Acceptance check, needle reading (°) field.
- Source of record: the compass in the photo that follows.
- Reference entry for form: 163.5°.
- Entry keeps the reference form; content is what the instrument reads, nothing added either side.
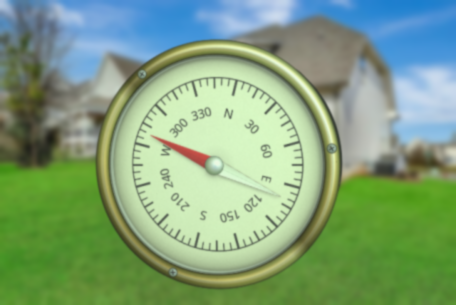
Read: 280°
